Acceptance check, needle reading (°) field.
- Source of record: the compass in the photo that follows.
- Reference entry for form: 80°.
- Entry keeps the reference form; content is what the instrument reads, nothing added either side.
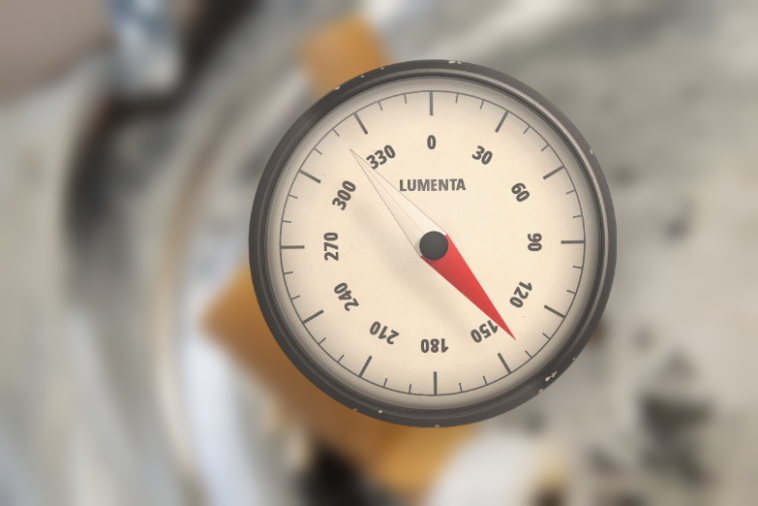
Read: 140°
